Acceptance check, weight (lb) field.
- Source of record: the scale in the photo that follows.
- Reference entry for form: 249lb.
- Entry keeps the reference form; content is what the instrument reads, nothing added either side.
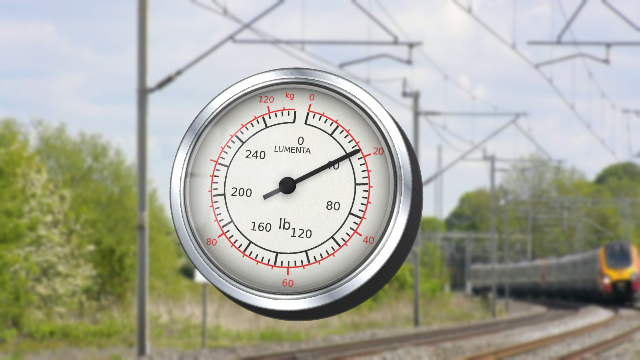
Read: 40lb
